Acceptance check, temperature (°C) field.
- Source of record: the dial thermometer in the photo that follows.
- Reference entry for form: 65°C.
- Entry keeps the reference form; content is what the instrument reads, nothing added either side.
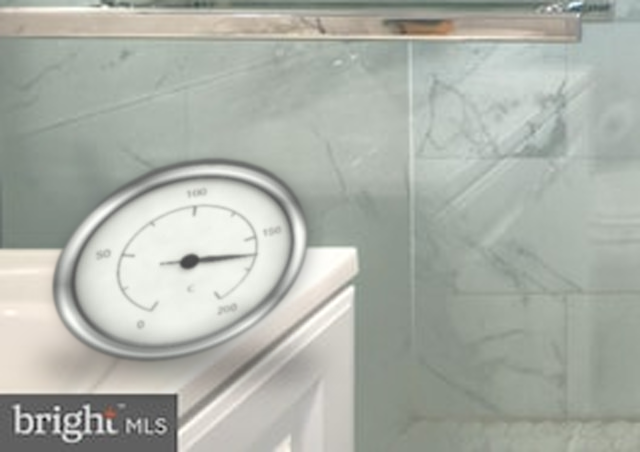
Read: 162.5°C
